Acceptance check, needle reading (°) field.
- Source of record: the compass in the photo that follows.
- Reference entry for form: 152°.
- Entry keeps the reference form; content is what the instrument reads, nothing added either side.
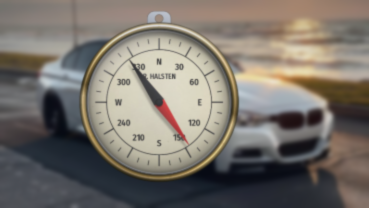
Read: 145°
